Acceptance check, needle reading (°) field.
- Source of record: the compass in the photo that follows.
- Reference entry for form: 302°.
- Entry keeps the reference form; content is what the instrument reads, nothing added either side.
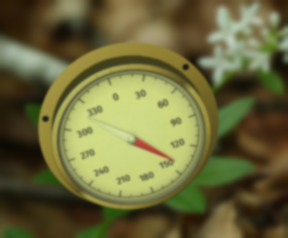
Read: 140°
